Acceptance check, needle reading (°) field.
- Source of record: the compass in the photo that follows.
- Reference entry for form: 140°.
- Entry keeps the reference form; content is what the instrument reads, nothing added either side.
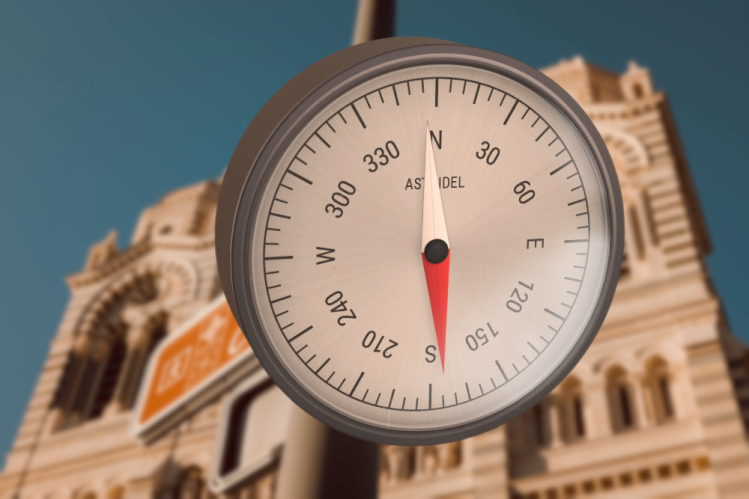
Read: 175°
